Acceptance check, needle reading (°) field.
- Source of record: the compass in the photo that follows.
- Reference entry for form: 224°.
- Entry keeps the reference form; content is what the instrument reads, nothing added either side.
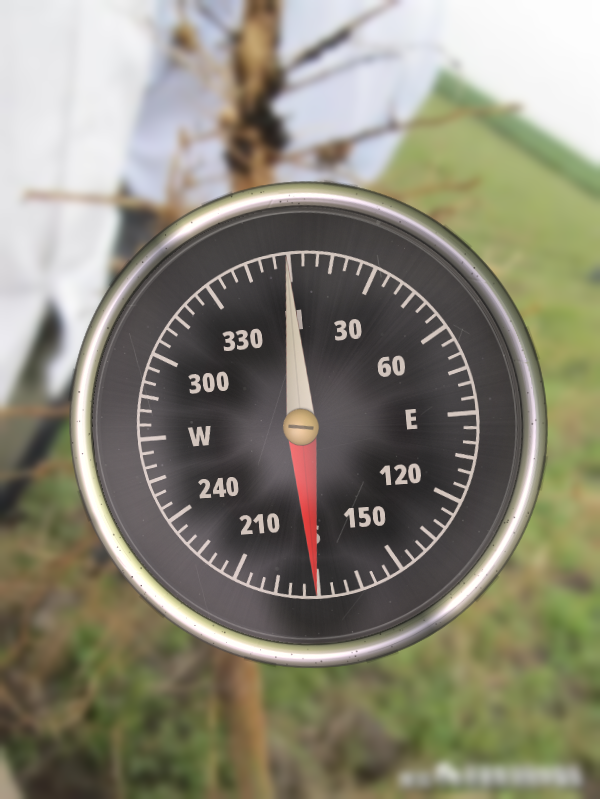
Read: 180°
